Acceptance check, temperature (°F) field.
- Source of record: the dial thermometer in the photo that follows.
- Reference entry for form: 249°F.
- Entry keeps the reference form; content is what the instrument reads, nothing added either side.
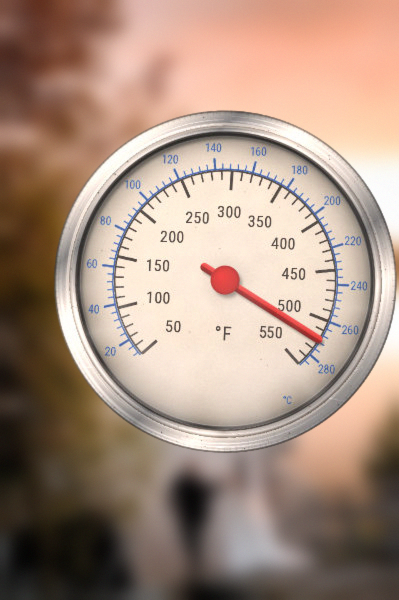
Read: 520°F
